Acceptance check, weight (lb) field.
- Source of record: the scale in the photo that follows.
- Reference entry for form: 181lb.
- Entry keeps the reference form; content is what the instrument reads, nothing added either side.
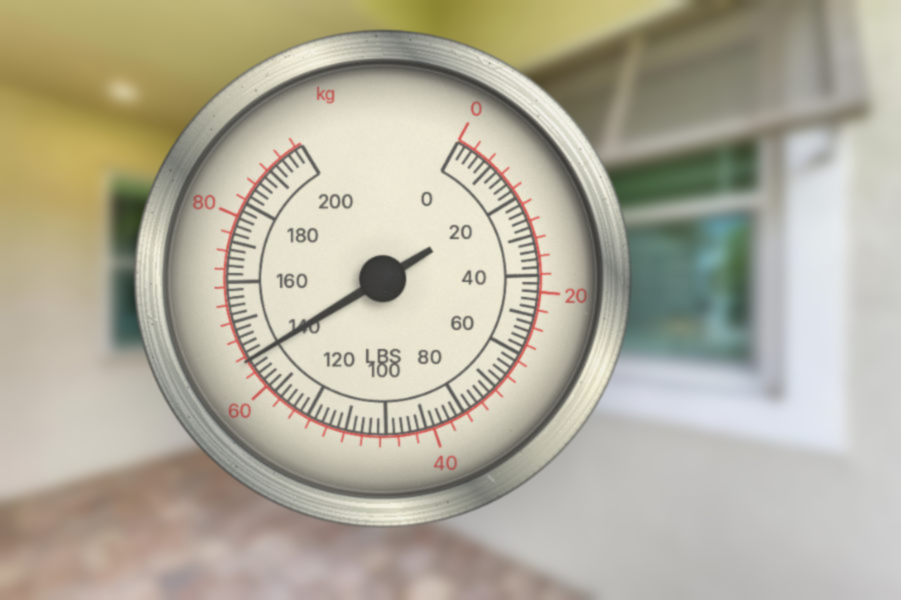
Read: 140lb
